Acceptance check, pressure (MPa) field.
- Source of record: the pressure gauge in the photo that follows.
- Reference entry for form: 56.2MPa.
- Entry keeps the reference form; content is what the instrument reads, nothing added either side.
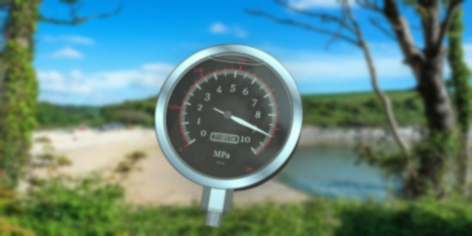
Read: 9MPa
